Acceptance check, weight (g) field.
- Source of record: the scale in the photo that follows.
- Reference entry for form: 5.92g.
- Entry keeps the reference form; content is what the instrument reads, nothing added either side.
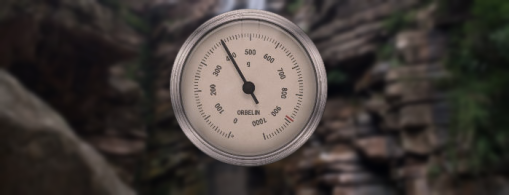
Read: 400g
